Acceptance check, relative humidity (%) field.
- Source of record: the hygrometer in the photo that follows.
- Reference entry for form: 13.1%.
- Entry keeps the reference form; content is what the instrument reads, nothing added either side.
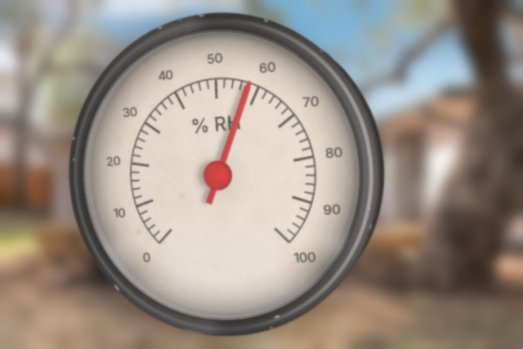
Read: 58%
